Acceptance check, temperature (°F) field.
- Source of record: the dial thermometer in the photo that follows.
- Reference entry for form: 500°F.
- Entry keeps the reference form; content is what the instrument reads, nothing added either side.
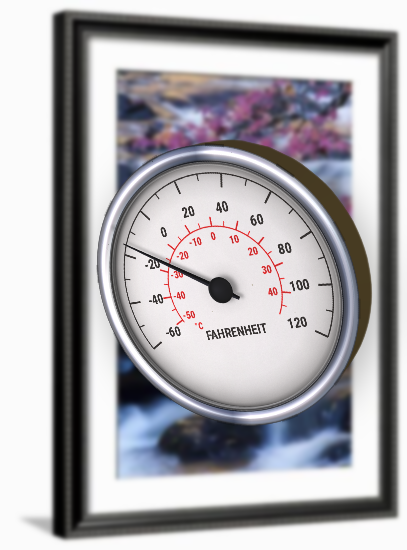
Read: -15°F
